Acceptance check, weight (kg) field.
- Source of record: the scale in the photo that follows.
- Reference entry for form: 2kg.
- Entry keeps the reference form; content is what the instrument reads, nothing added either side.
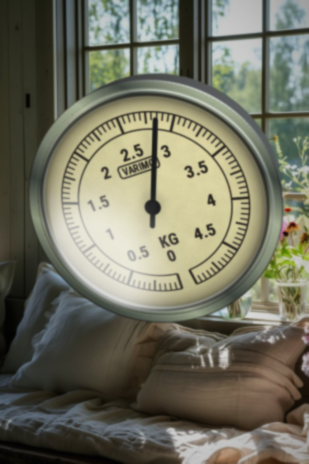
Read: 2.85kg
